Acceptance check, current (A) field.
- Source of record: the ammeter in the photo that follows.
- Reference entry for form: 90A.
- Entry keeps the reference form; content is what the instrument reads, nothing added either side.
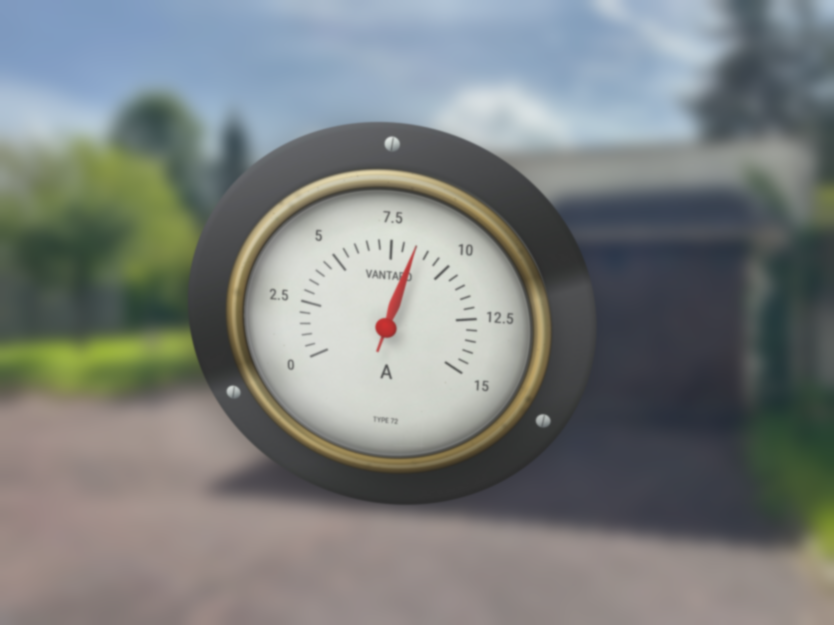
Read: 8.5A
